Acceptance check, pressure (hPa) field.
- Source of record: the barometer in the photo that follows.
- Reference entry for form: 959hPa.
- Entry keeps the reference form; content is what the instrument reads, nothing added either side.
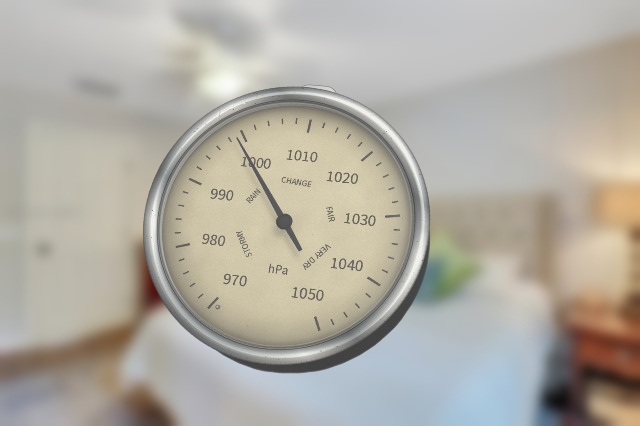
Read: 999hPa
